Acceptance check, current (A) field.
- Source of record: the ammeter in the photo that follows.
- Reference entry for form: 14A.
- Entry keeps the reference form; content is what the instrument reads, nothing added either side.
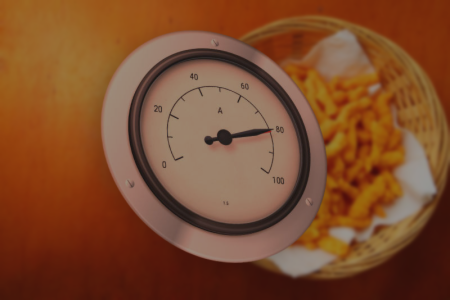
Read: 80A
